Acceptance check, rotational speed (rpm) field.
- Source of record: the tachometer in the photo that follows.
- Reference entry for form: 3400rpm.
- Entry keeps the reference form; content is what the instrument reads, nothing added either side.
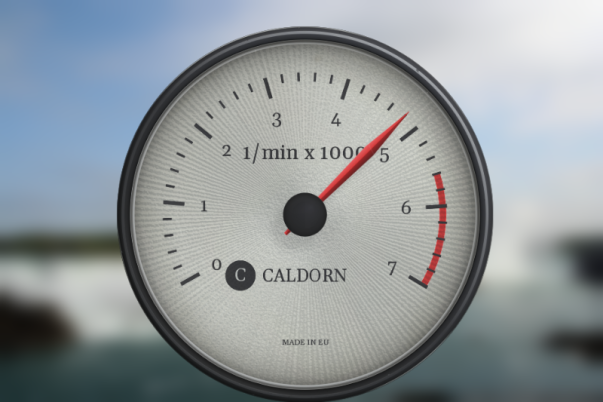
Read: 4800rpm
